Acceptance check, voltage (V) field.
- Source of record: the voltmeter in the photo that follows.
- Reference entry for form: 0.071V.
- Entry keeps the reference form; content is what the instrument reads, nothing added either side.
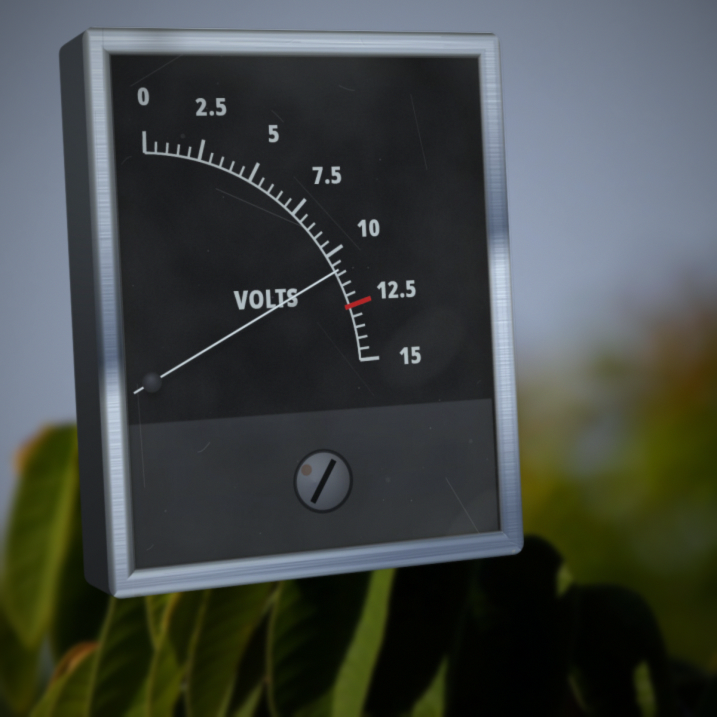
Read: 10.75V
